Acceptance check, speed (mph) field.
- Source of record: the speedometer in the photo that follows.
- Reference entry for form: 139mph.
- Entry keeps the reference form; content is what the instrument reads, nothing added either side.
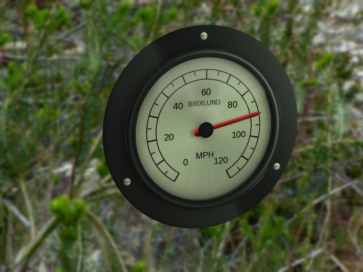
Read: 90mph
